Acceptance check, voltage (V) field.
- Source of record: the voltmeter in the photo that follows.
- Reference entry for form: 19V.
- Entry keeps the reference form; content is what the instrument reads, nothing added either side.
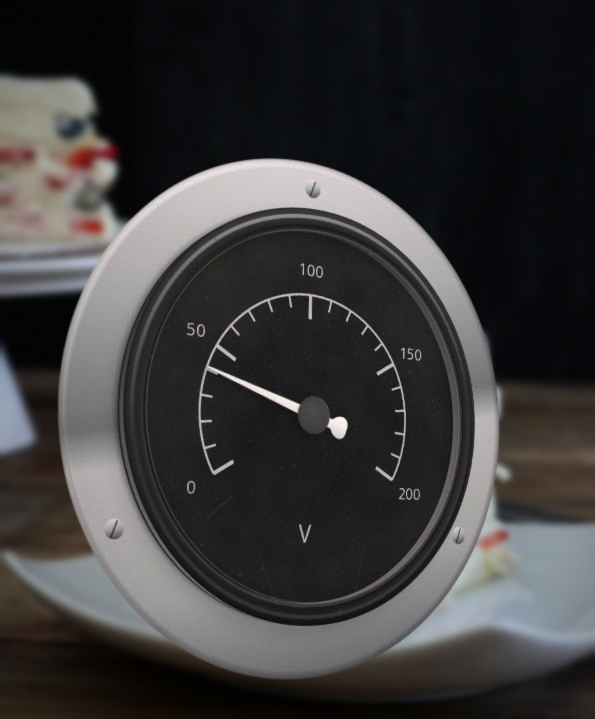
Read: 40V
